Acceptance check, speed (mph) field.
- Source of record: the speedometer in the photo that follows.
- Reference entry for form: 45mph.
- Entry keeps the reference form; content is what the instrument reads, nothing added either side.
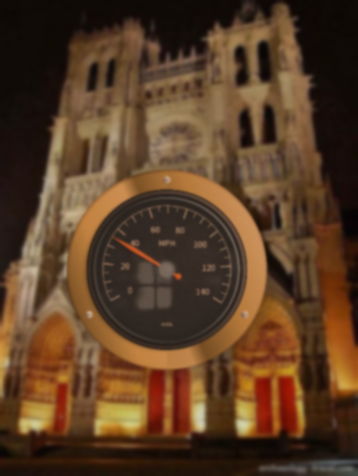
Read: 35mph
